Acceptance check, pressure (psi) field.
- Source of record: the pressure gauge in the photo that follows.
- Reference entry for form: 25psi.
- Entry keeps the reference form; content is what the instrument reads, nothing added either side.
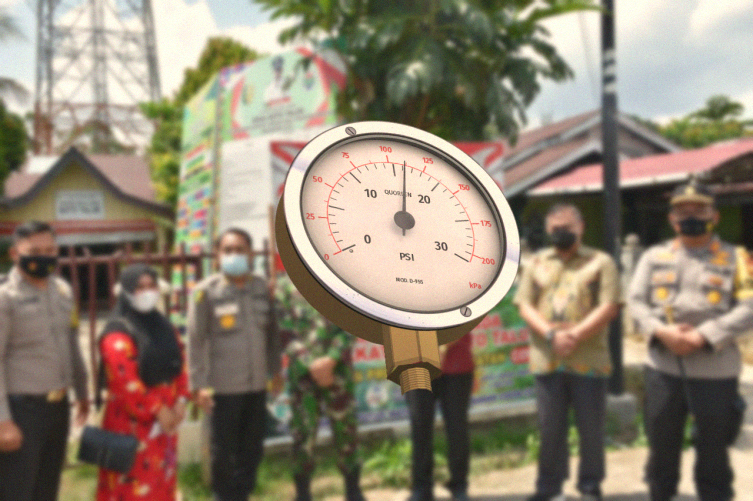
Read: 16psi
